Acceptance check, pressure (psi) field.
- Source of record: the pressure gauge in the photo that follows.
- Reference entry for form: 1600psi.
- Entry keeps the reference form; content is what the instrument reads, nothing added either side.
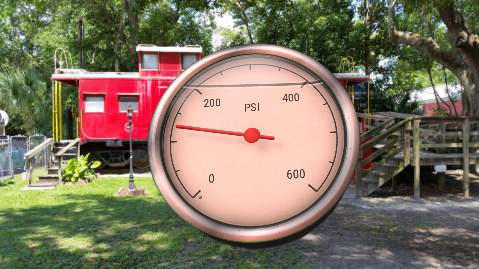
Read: 125psi
